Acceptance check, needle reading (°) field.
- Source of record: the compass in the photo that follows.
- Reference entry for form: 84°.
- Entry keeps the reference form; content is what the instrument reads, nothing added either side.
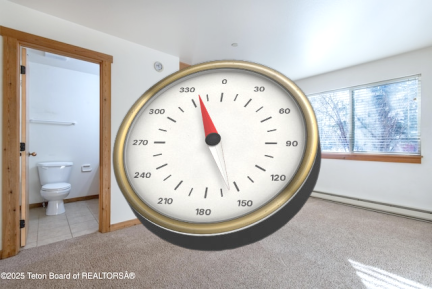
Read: 337.5°
